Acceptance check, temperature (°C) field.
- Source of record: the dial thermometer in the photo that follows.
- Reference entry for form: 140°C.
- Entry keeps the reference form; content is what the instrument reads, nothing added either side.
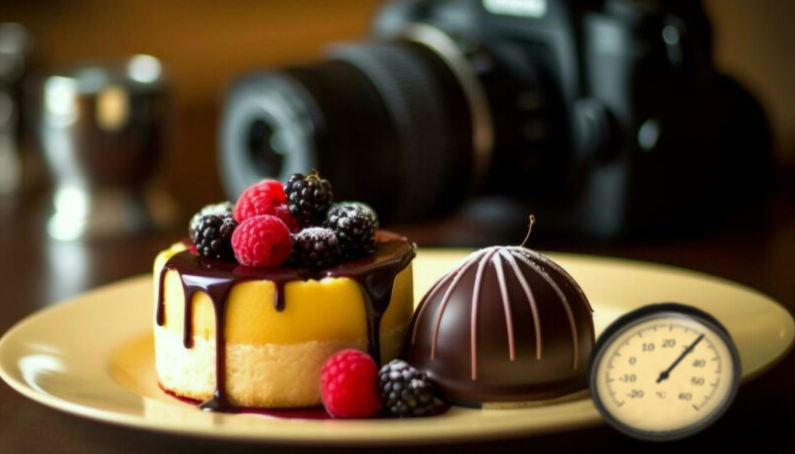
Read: 30°C
